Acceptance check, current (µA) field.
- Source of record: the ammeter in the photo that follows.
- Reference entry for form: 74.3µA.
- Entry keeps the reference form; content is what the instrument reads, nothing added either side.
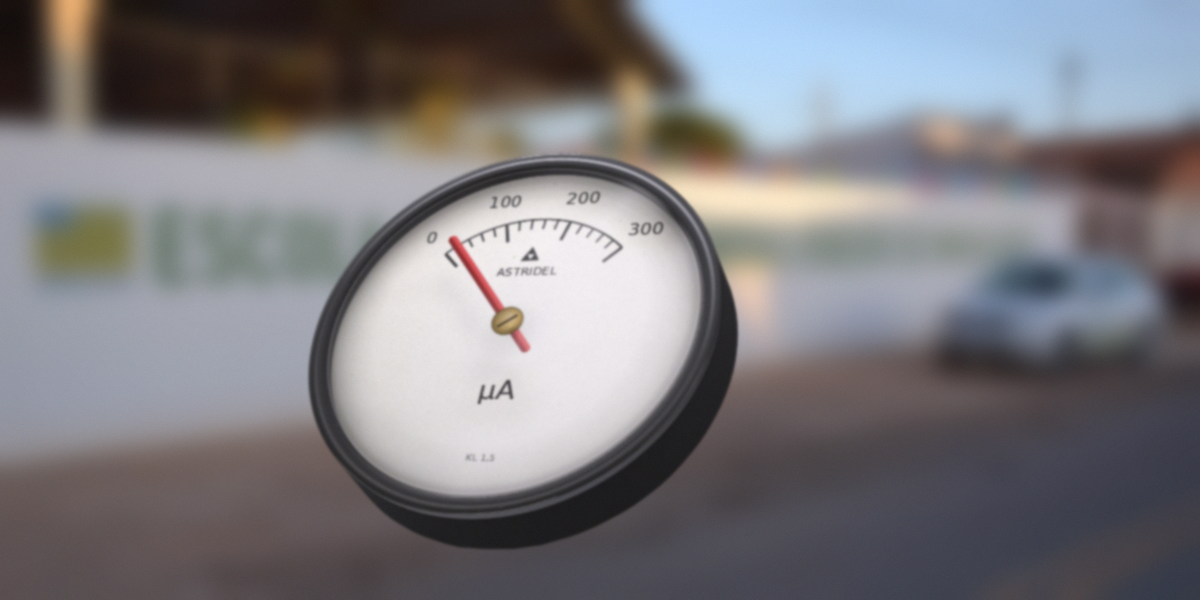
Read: 20µA
